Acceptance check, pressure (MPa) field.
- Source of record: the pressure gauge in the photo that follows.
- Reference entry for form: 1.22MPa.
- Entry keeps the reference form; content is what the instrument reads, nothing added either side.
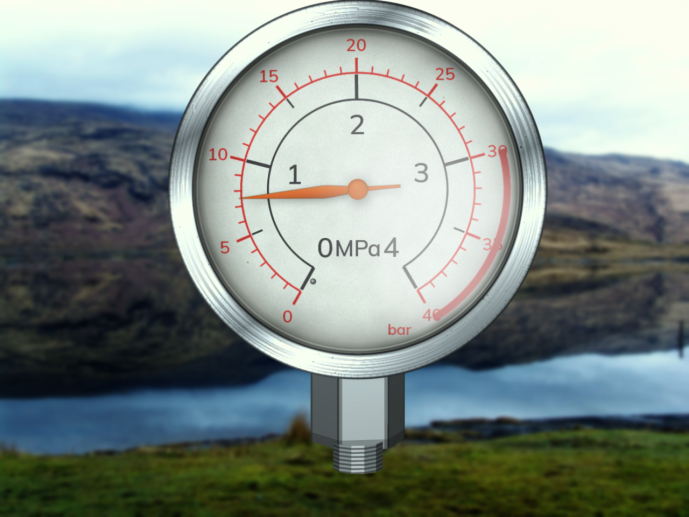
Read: 0.75MPa
